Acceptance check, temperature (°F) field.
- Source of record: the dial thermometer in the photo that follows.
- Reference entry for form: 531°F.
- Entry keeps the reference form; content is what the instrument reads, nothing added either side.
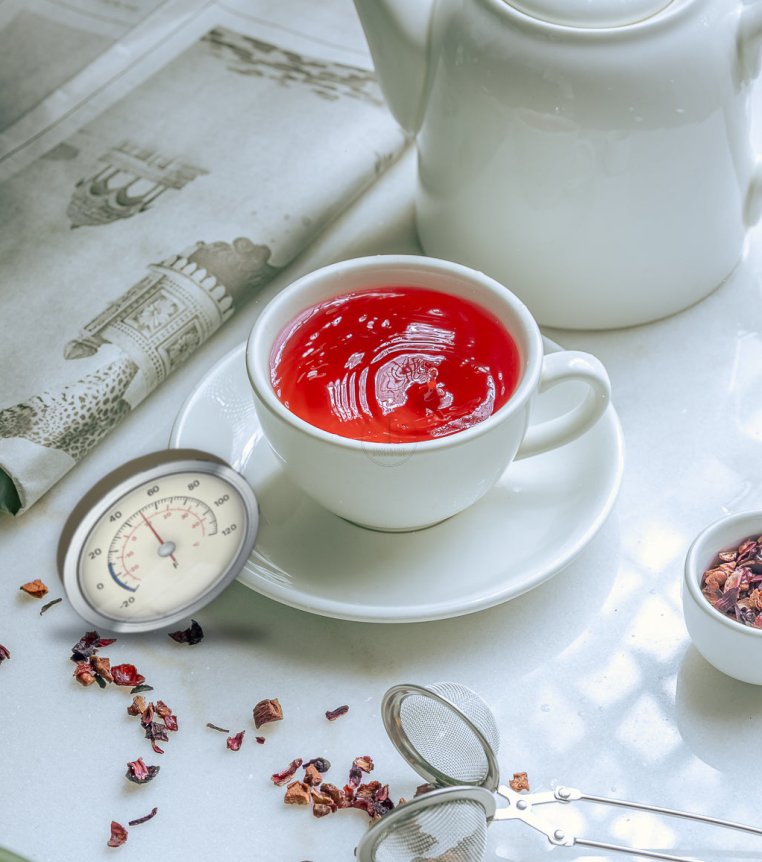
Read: 50°F
